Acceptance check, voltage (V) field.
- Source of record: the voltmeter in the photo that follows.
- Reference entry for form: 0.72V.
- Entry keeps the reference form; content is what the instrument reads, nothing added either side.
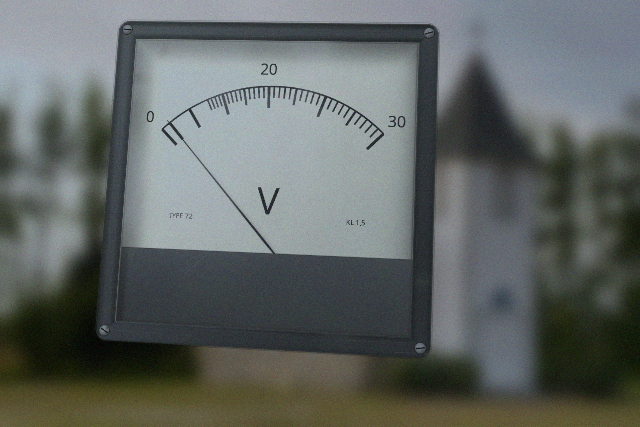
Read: 5V
